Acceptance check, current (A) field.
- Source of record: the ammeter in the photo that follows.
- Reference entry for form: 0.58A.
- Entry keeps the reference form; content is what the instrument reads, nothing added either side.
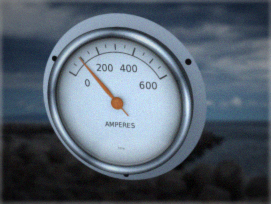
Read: 100A
